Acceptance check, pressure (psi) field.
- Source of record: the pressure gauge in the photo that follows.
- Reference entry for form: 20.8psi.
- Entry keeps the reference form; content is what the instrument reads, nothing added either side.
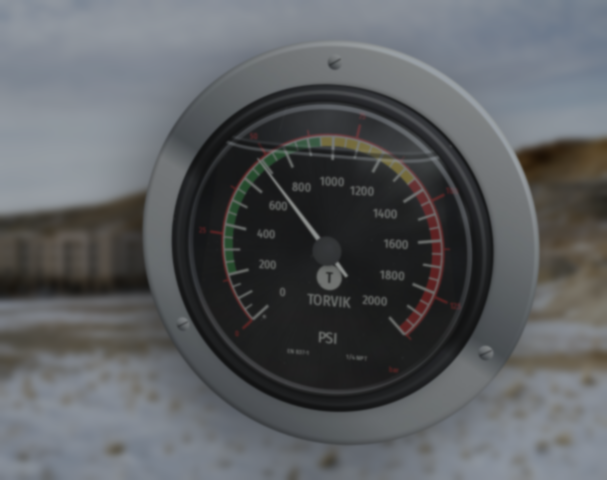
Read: 700psi
